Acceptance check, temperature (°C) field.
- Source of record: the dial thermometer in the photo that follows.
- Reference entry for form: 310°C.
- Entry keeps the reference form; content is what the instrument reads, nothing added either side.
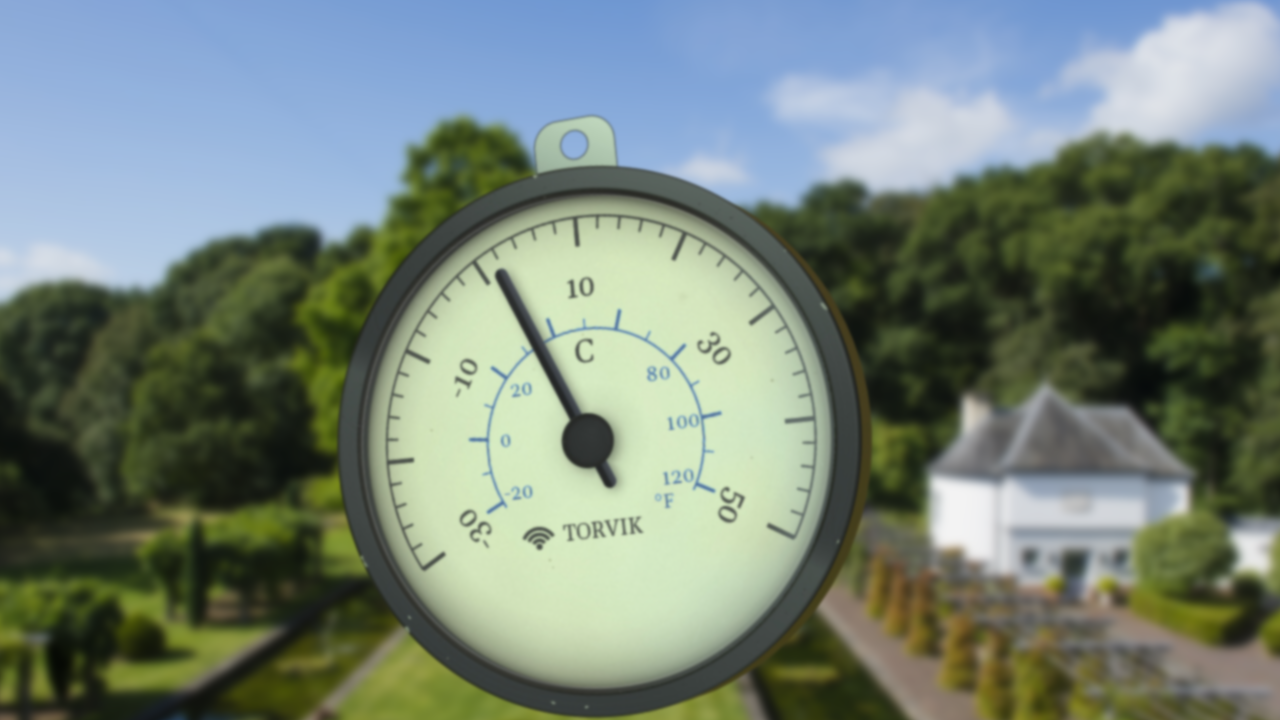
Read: 2°C
